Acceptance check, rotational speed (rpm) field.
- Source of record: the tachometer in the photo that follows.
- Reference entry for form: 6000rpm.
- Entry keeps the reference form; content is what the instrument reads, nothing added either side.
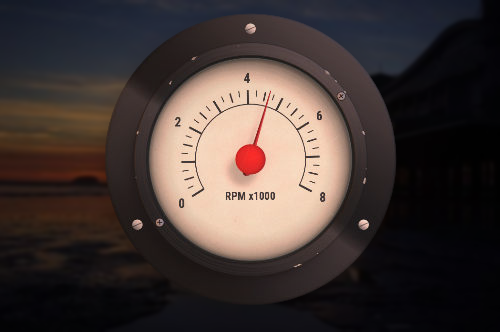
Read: 4625rpm
